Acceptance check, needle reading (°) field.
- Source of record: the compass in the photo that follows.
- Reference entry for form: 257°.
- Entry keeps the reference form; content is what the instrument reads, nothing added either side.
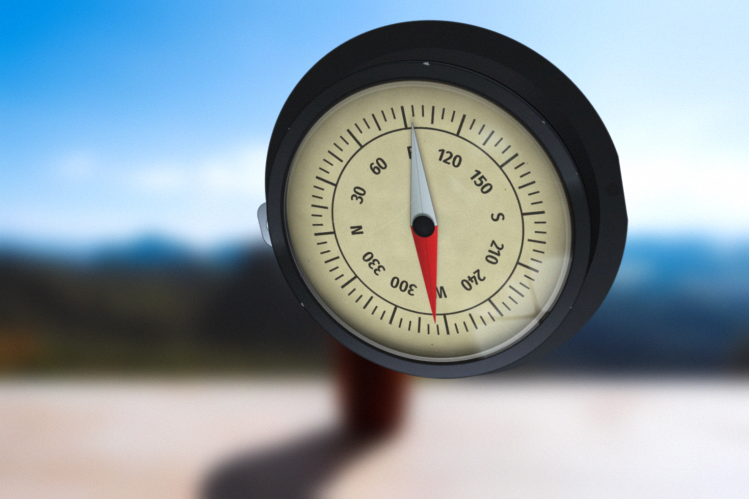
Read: 275°
